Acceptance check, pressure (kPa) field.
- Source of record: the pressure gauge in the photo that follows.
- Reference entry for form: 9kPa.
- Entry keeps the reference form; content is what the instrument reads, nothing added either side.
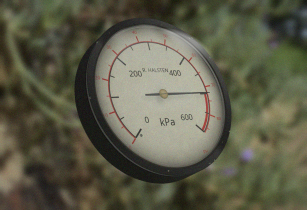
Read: 500kPa
